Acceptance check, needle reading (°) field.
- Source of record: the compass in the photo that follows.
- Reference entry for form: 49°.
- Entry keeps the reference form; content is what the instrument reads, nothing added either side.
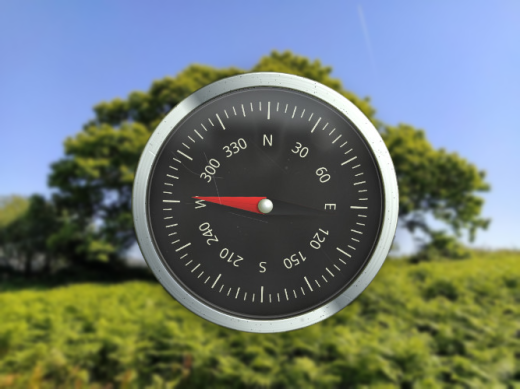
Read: 275°
